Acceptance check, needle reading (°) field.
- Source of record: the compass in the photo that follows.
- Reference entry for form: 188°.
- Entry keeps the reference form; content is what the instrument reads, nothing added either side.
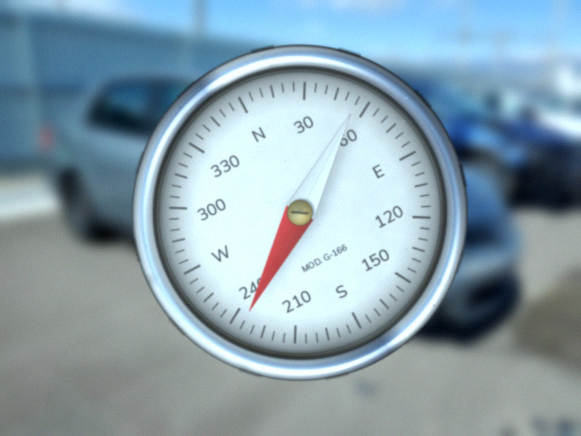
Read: 235°
